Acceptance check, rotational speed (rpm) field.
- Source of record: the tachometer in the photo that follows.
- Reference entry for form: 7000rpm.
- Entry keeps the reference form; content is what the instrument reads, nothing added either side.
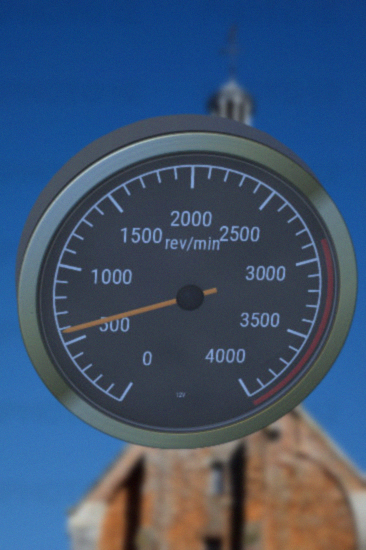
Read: 600rpm
